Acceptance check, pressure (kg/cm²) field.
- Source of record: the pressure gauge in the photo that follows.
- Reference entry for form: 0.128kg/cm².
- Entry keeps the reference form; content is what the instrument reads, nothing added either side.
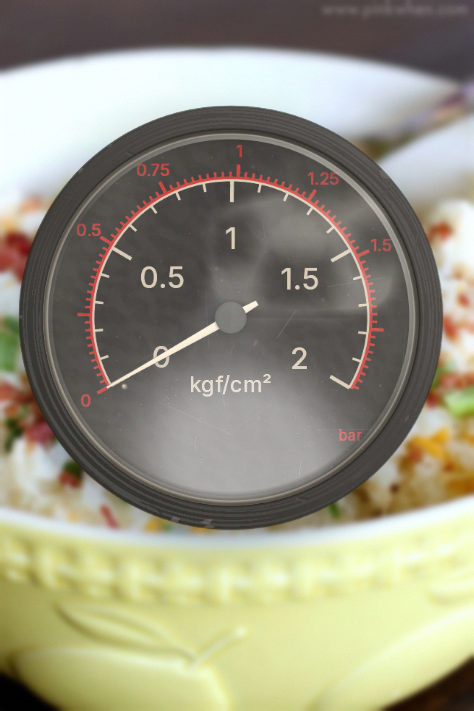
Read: 0kg/cm²
